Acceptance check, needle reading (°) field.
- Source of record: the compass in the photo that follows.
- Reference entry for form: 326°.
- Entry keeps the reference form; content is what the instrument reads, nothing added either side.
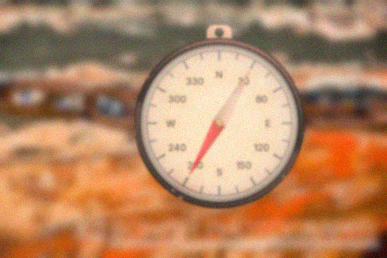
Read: 210°
